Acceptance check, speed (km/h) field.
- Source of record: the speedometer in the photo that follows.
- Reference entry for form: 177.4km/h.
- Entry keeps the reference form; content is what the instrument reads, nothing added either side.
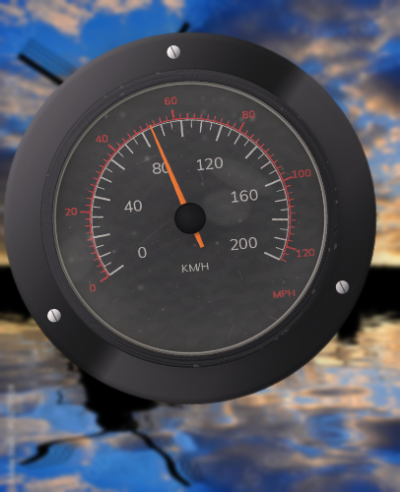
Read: 85km/h
